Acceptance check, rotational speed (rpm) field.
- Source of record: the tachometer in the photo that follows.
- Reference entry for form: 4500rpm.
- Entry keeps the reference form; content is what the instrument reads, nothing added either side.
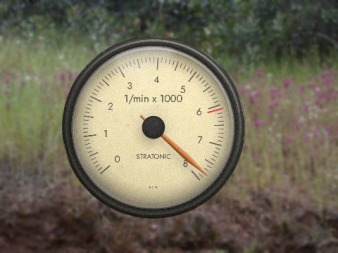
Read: 7800rpm
